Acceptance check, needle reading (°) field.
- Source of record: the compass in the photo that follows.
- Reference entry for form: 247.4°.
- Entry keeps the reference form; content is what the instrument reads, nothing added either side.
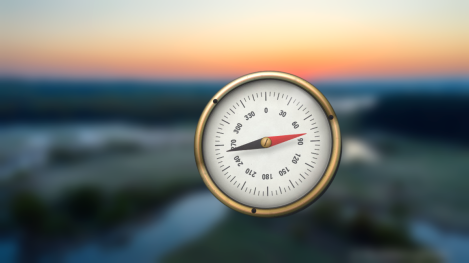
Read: 80°
